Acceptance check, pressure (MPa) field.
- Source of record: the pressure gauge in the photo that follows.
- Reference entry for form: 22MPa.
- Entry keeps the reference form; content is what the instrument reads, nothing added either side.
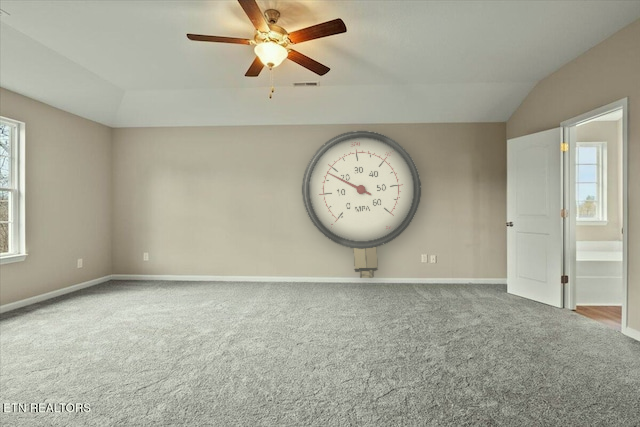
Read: 17.5MPa
